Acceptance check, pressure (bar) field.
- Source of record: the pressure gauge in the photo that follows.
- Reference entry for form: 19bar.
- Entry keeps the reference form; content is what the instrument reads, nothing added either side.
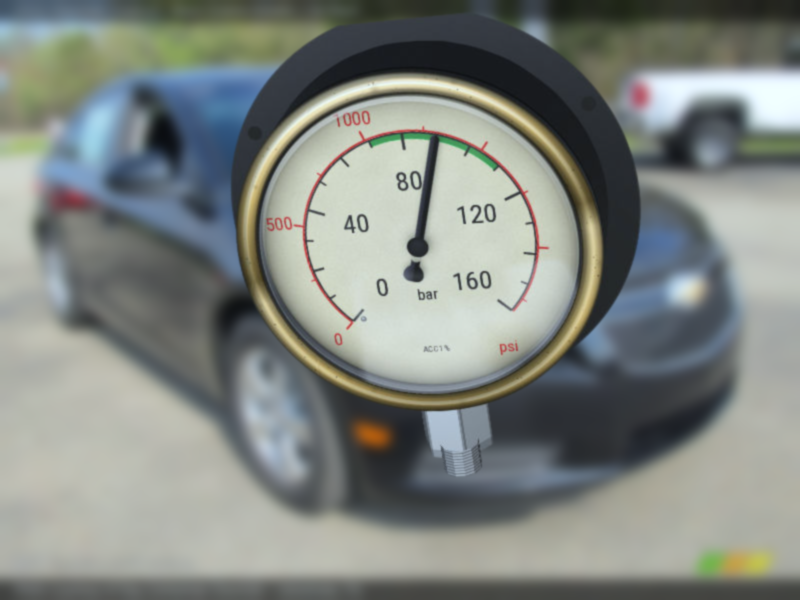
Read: 90bar
